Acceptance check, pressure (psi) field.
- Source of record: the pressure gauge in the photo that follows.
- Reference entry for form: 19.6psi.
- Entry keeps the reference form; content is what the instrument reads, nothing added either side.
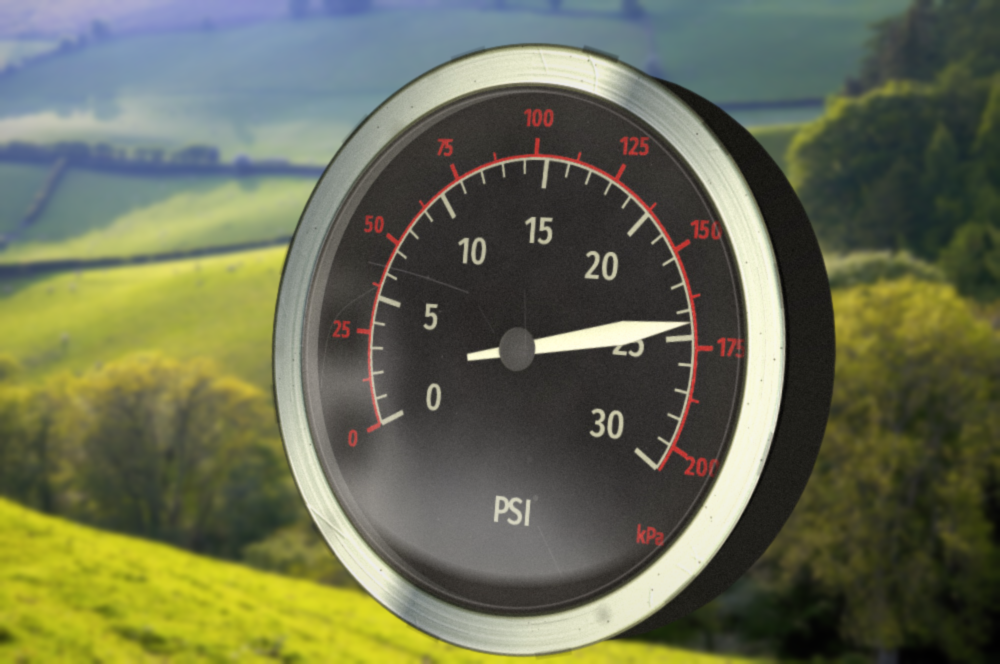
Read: 24.5psi
